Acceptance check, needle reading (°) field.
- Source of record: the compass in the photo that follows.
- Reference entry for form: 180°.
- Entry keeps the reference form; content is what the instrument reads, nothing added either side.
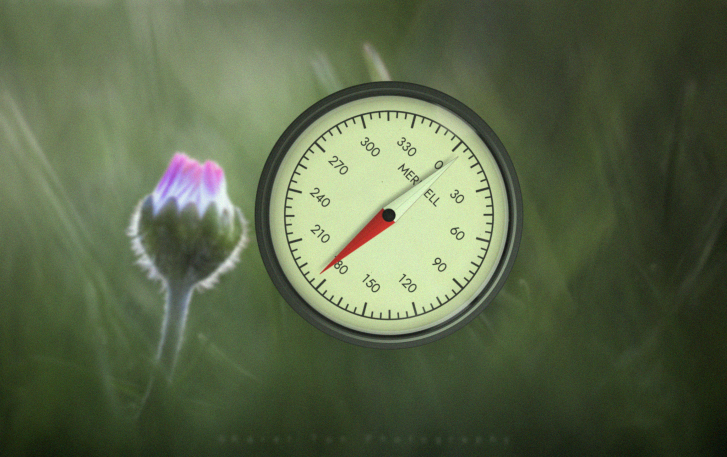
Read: 185°
